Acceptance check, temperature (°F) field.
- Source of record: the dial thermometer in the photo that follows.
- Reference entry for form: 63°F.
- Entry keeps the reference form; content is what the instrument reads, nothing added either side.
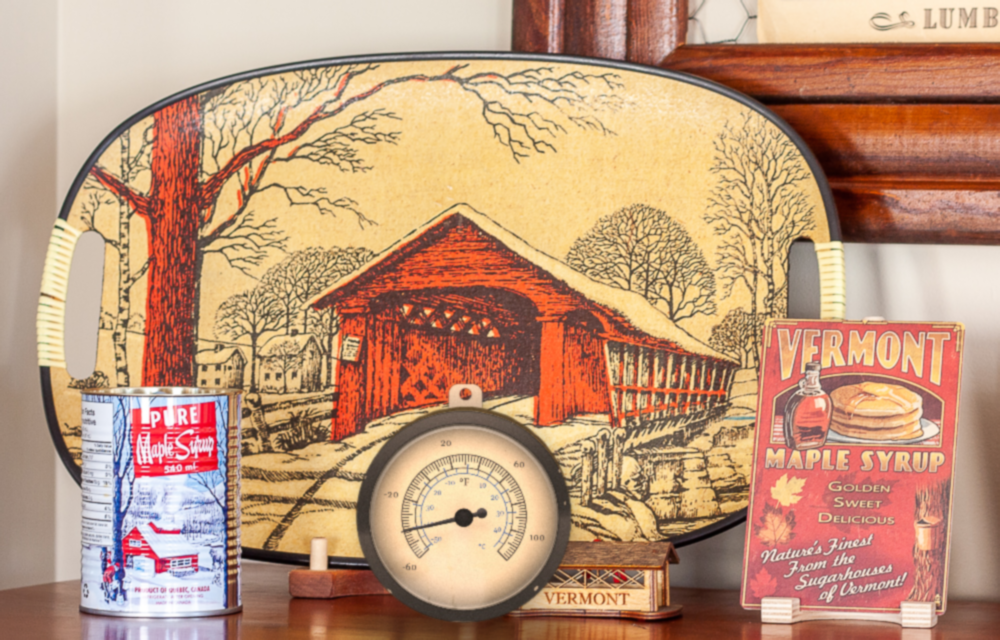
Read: -40°F
